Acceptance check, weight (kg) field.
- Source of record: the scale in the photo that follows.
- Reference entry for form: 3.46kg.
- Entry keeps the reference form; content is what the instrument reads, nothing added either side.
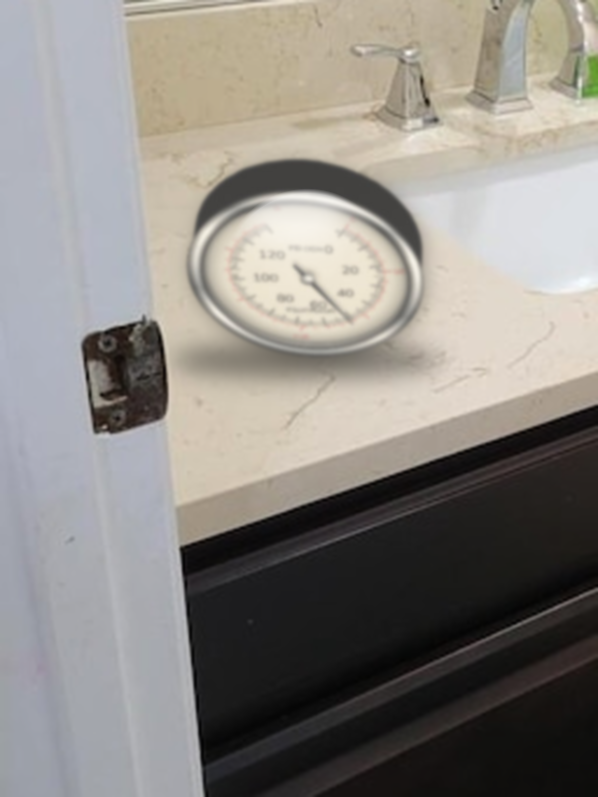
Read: 50kg
